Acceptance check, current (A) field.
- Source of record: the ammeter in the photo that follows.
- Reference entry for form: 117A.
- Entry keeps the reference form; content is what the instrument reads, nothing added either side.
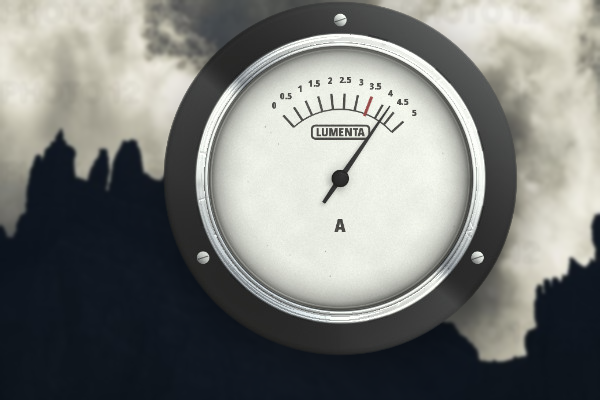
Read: 4.25A
